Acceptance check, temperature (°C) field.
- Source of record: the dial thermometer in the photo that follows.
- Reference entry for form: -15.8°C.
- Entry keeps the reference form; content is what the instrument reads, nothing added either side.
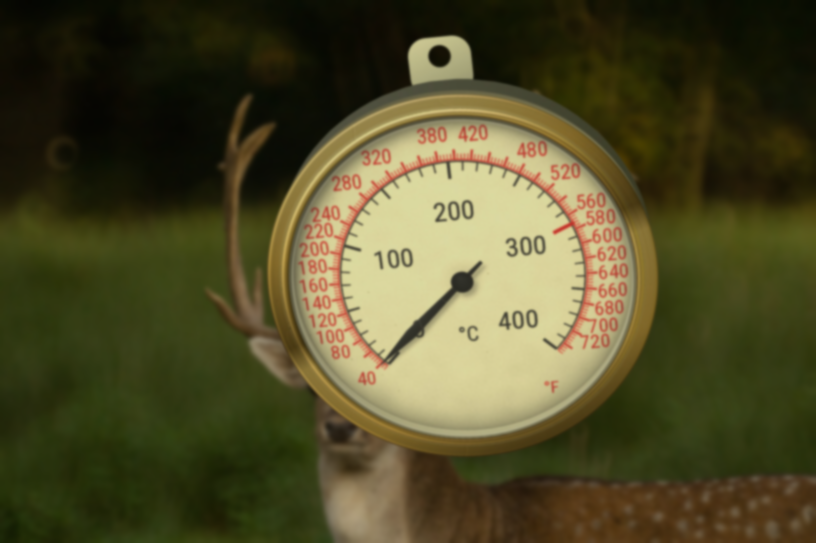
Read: 5°C
